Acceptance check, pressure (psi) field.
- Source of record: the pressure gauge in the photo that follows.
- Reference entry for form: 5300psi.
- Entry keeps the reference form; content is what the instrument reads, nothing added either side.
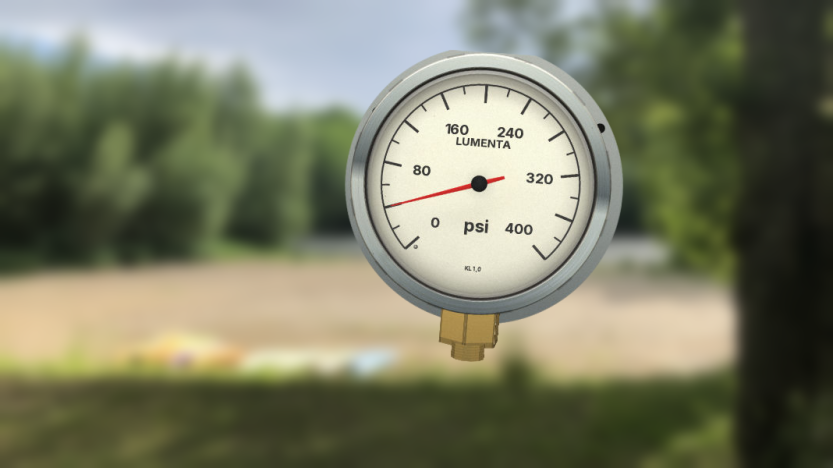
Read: 40psi
